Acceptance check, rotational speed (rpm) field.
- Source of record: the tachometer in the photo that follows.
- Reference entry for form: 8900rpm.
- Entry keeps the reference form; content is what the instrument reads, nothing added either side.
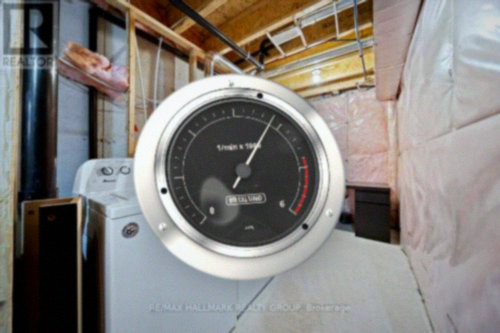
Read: 3800rpm
